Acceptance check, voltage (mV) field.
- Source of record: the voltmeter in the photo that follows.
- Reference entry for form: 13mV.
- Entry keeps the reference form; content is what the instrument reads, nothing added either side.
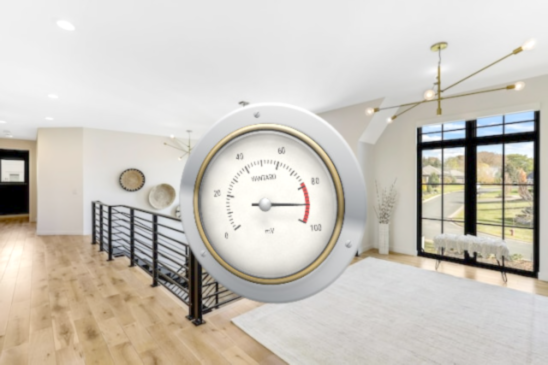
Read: 90mV
